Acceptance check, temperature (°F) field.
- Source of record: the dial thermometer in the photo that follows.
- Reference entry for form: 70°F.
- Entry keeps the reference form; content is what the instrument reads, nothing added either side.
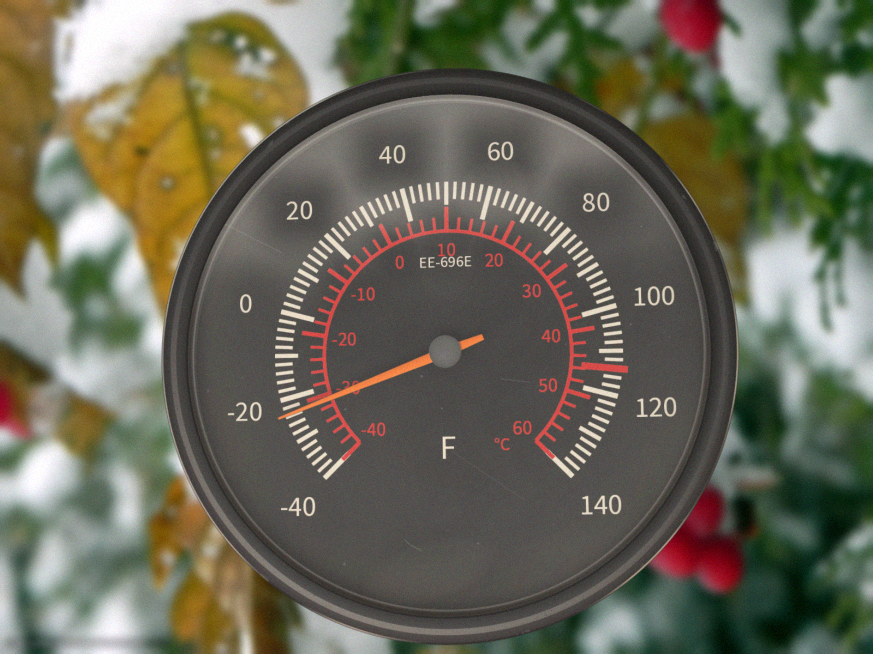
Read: -24°F
